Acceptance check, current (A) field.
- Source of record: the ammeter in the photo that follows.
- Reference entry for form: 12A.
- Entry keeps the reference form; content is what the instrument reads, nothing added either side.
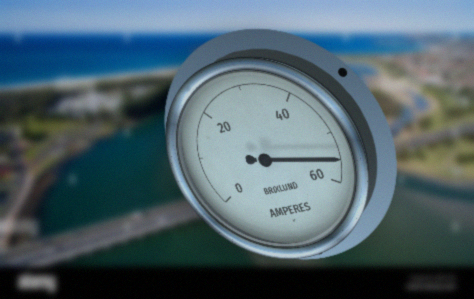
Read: 55A
